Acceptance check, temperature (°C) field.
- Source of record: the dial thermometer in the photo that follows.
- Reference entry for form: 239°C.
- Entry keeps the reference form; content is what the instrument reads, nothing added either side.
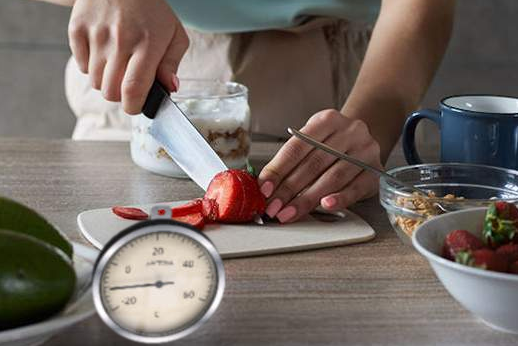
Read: -10°C
